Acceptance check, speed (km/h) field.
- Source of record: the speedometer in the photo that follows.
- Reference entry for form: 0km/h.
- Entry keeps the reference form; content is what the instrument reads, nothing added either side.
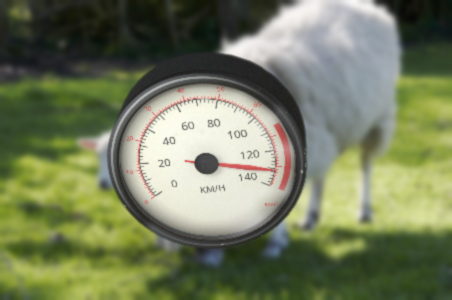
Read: 130km/h
